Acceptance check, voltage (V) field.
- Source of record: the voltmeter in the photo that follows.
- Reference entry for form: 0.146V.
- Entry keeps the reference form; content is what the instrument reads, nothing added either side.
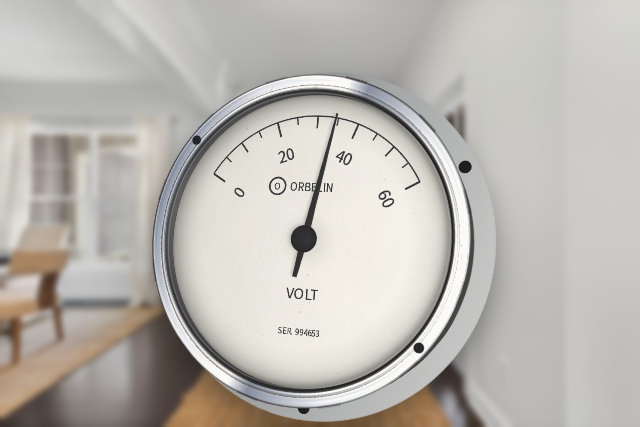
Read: 35V
